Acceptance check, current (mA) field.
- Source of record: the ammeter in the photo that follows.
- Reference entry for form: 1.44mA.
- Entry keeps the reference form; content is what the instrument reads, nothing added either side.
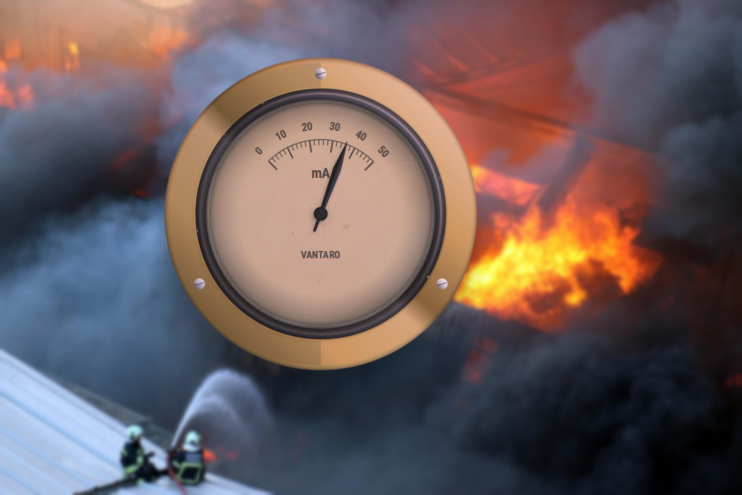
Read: 36mA
